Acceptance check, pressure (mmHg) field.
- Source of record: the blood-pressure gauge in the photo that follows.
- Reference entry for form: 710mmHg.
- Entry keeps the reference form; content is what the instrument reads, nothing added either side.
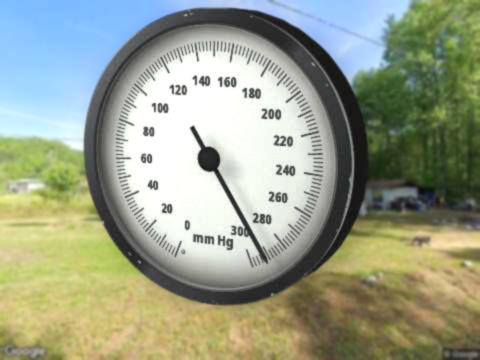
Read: 290mmHg
